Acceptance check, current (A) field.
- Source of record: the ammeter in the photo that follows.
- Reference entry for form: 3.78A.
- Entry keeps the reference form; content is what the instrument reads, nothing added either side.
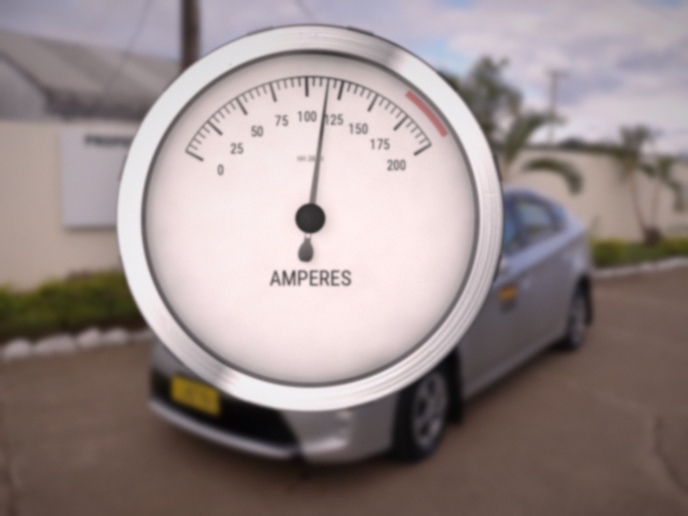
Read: 115A
